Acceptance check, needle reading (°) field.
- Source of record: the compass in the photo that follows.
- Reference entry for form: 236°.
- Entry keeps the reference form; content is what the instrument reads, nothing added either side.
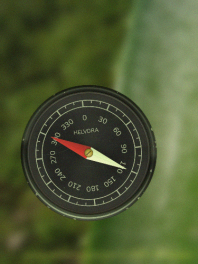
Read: 300°
